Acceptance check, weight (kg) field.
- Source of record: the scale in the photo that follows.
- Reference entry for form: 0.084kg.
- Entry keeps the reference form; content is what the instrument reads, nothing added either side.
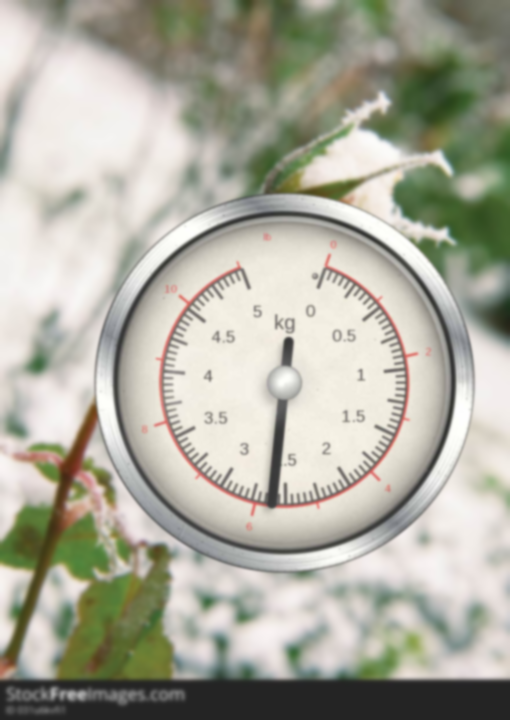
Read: 2.6kg
